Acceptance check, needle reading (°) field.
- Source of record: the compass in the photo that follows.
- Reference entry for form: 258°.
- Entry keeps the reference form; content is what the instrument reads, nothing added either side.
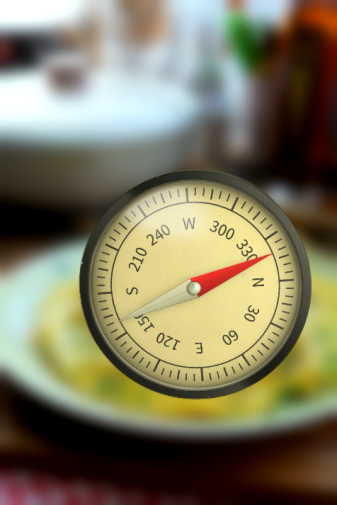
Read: 340°
